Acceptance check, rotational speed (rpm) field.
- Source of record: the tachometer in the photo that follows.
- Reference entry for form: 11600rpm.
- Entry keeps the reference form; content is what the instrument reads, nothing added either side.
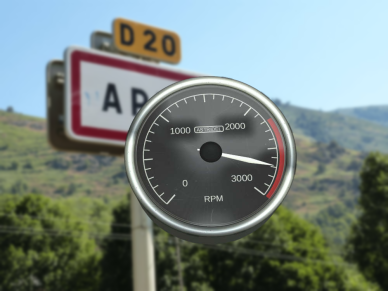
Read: 2700rpm
